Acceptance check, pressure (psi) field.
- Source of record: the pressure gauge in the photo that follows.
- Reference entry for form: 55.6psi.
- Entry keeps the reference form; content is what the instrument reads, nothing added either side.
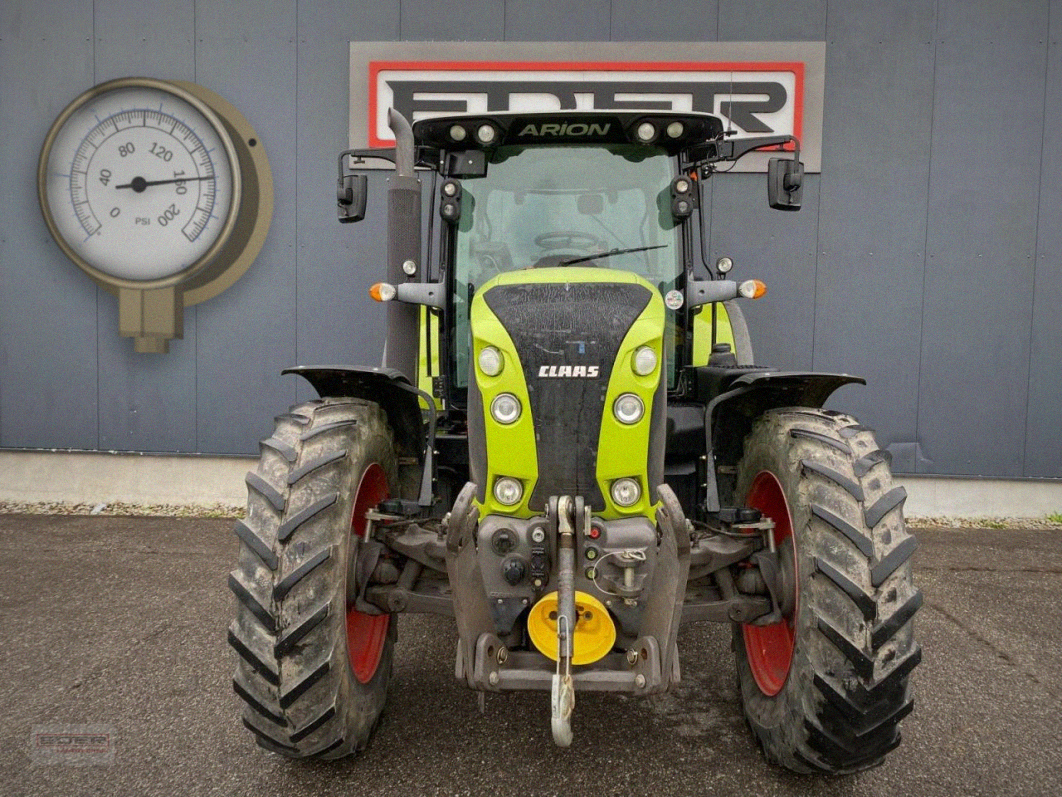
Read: 160psi
